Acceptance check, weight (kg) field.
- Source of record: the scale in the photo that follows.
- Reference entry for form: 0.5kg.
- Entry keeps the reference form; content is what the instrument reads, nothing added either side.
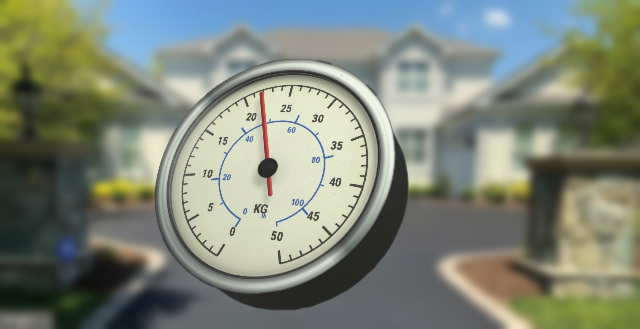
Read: 22kg
